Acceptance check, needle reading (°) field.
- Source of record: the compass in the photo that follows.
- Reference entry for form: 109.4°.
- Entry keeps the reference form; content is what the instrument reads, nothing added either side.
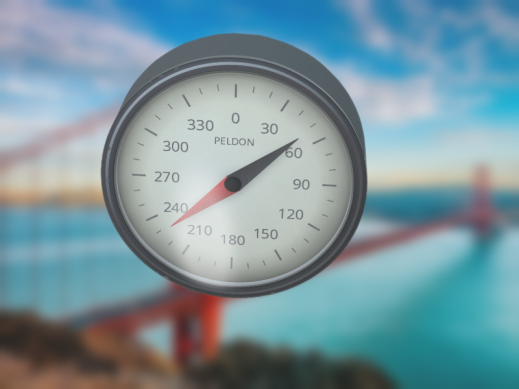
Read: 230°
